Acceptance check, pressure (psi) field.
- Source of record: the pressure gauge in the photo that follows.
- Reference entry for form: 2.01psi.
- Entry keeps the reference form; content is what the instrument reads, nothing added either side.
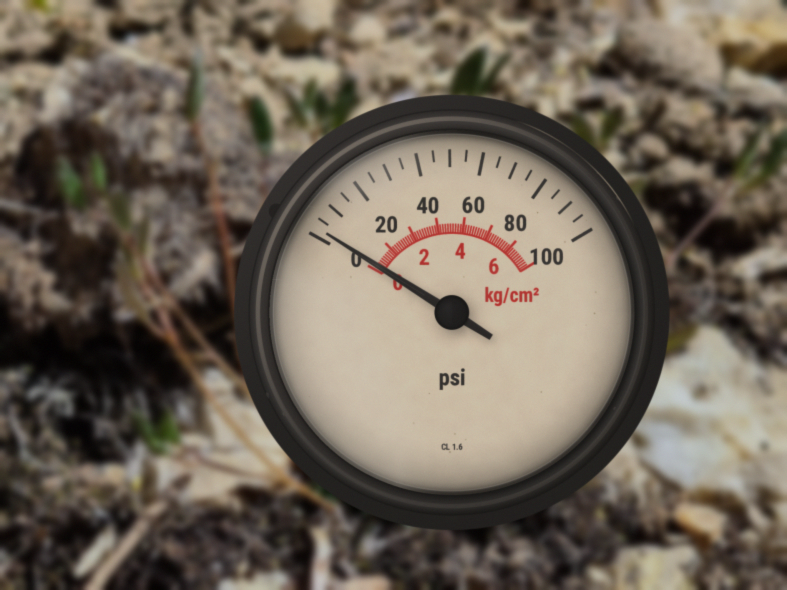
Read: 2.5psi
